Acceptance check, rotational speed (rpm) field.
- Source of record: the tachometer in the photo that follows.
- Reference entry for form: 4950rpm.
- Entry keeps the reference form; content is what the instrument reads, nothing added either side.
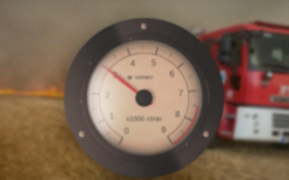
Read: 3000rpm
